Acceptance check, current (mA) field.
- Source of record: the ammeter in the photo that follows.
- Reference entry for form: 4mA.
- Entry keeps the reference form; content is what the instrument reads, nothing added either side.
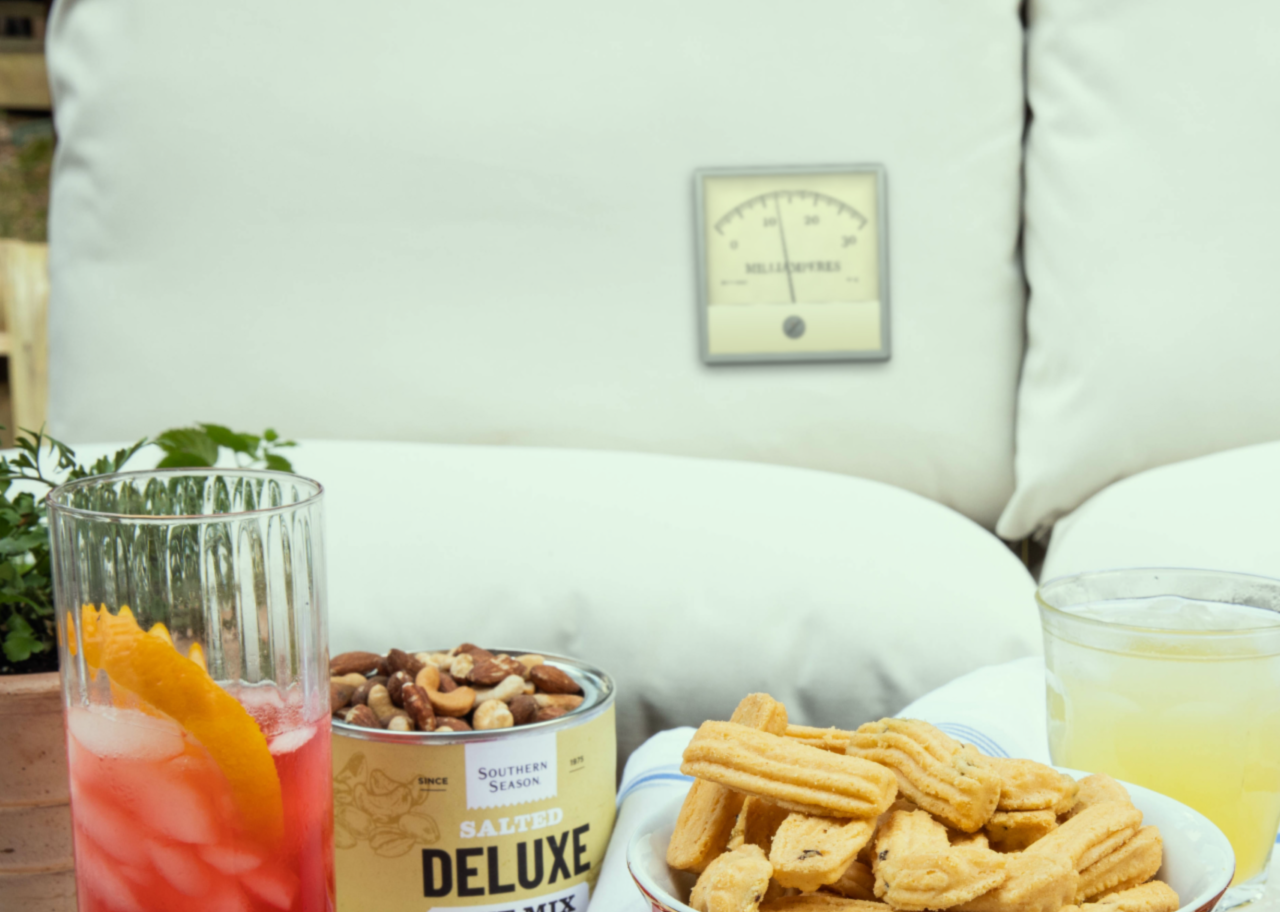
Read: 12.5mA
